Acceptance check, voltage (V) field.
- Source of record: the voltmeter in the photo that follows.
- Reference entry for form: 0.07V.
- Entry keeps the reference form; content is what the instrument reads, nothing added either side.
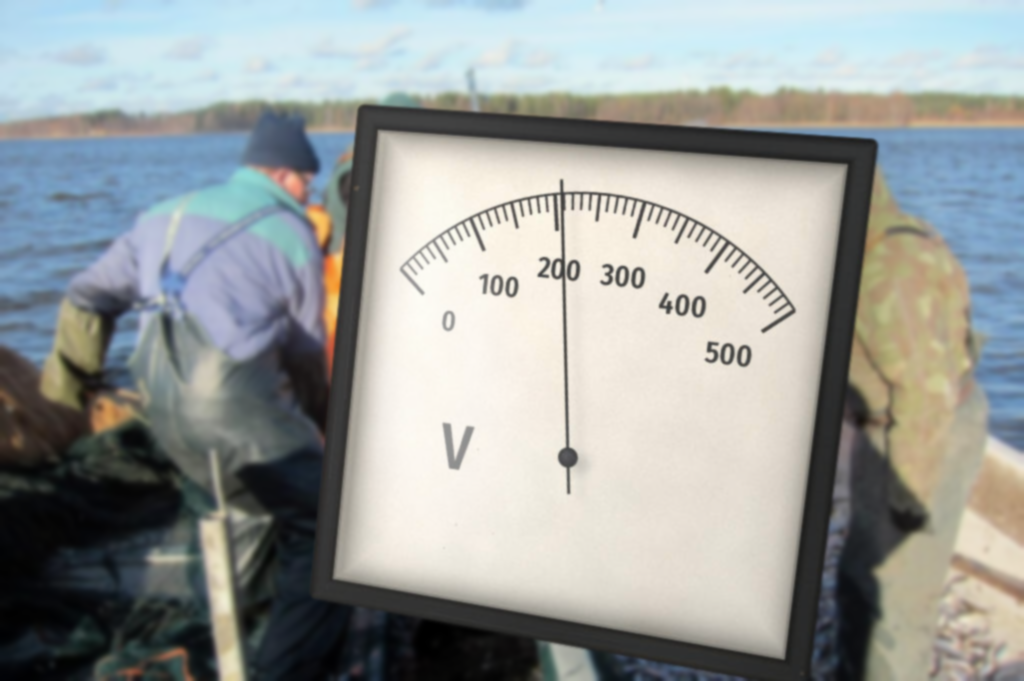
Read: 210V
